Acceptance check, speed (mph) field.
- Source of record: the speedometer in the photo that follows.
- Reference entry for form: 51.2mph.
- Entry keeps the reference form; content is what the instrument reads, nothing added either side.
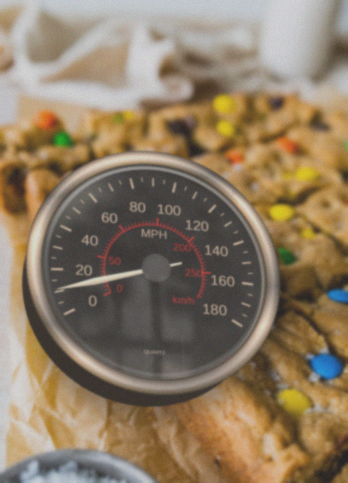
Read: 10mph
